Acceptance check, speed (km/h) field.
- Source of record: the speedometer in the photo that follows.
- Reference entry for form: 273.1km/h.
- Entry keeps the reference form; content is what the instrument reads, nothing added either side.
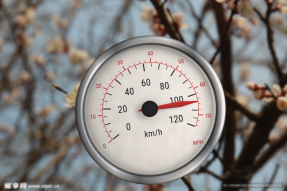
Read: 105km/h
